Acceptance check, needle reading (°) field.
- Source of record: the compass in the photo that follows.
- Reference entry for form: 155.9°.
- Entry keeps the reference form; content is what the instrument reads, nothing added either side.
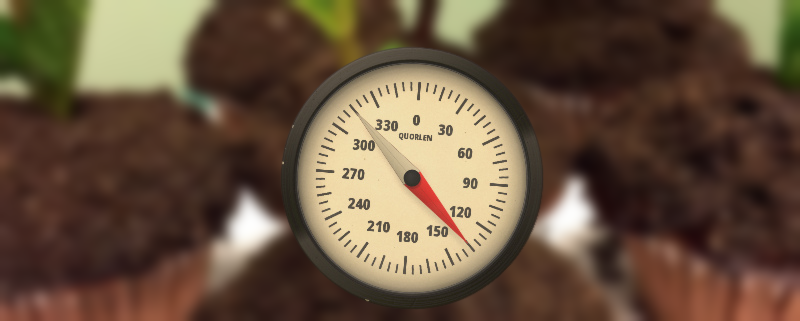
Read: 135°
